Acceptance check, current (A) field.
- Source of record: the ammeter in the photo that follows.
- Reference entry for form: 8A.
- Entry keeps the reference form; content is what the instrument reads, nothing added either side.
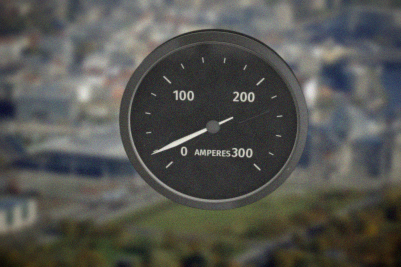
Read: 20A
